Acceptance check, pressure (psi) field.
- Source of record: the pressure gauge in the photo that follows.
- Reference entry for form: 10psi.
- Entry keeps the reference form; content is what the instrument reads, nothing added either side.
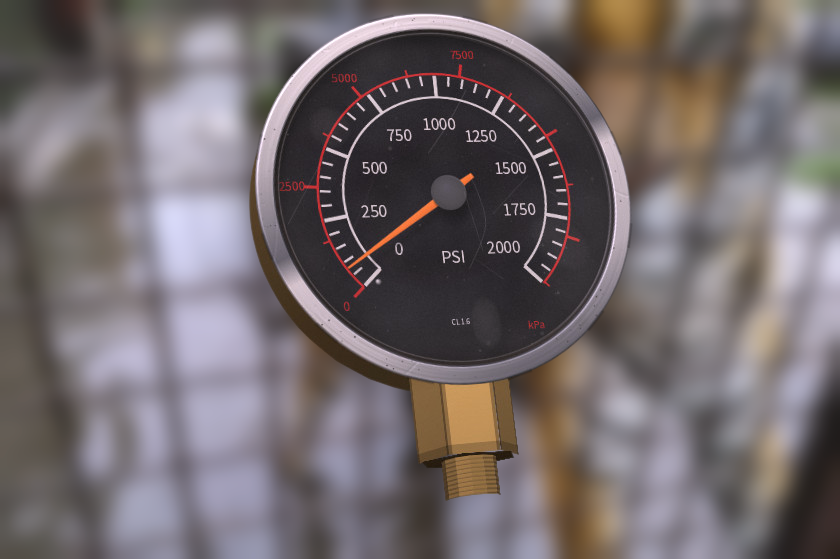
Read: 75psi
